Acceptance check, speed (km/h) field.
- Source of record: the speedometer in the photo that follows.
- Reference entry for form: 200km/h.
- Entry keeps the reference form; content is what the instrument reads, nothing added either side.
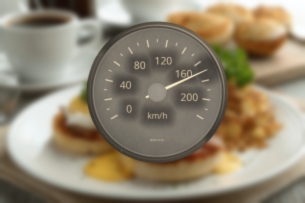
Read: 170km/h
